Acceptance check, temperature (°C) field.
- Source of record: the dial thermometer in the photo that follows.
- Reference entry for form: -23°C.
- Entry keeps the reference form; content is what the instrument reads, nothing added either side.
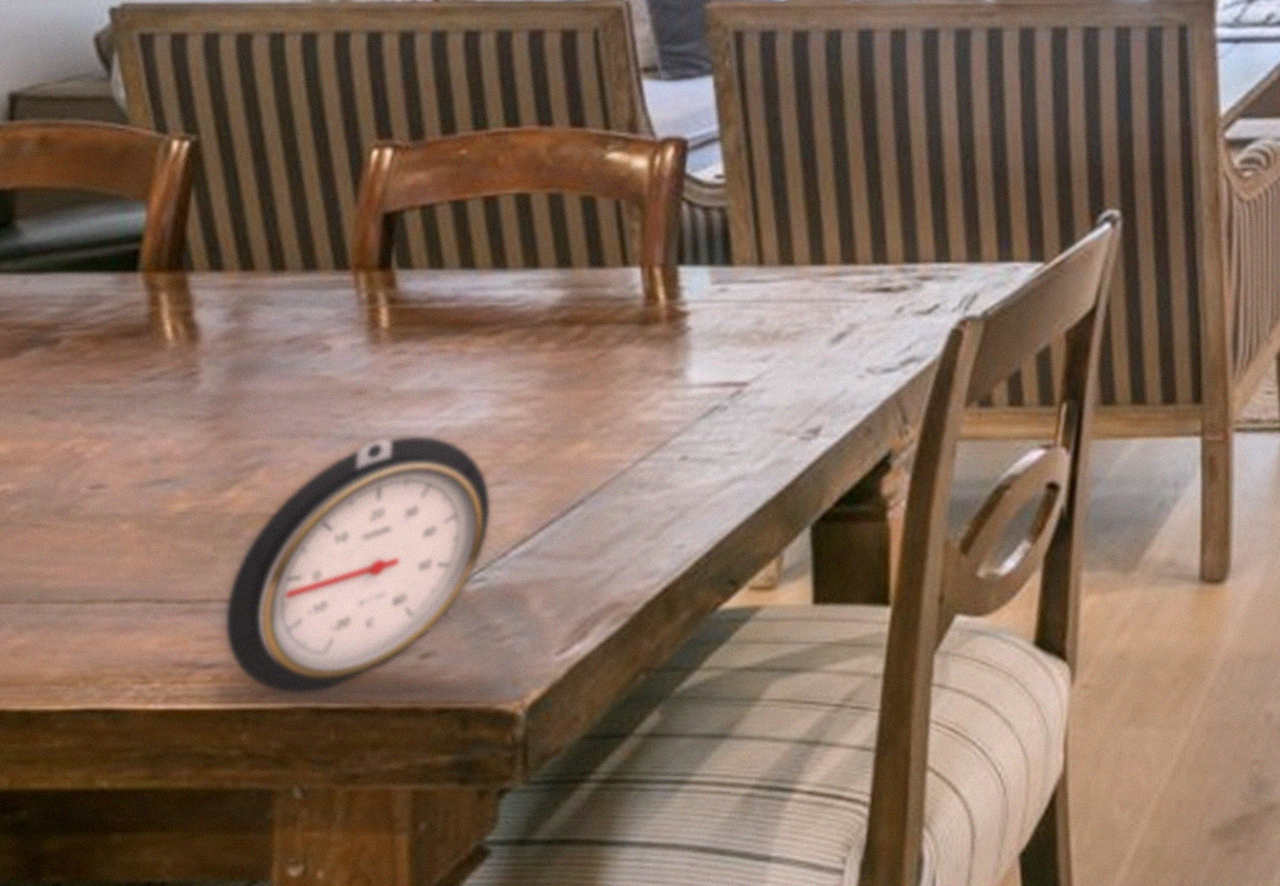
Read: -2.5°C
